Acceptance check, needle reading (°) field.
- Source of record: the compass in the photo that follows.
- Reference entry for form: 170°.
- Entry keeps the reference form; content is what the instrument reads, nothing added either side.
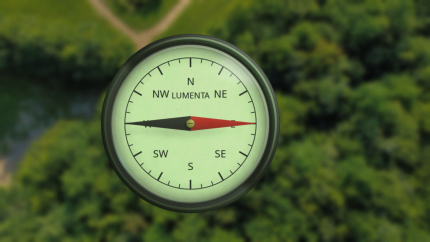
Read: 90°
